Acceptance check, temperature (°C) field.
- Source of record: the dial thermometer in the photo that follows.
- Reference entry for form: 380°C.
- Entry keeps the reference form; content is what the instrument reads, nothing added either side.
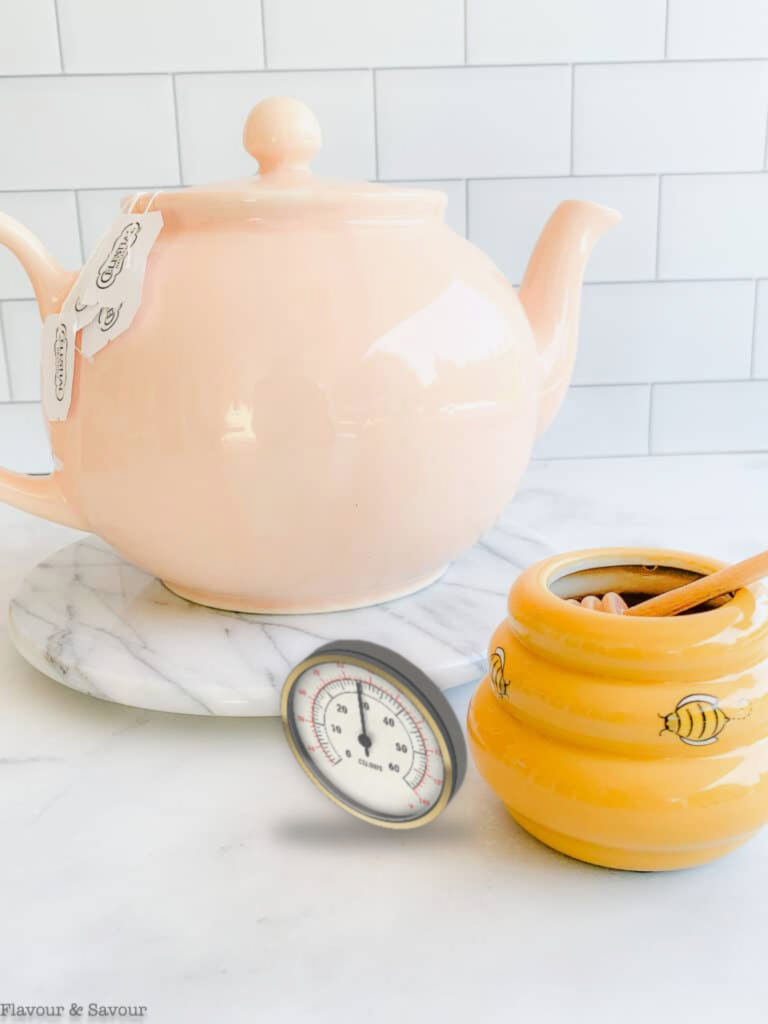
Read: 30°C
